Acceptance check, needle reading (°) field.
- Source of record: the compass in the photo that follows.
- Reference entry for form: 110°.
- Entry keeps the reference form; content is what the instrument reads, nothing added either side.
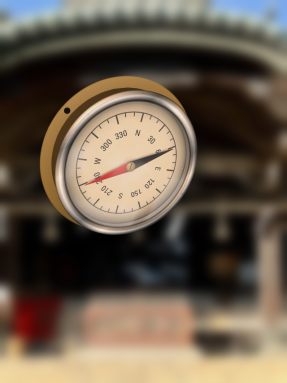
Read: 240°
